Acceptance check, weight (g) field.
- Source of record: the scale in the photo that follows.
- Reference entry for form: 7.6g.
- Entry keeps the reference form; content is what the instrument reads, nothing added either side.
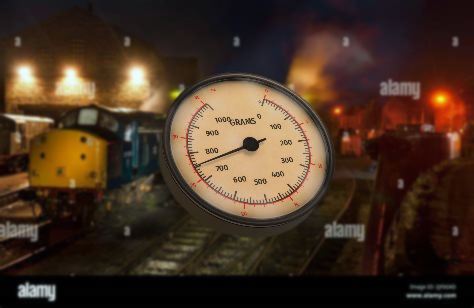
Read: 750g
